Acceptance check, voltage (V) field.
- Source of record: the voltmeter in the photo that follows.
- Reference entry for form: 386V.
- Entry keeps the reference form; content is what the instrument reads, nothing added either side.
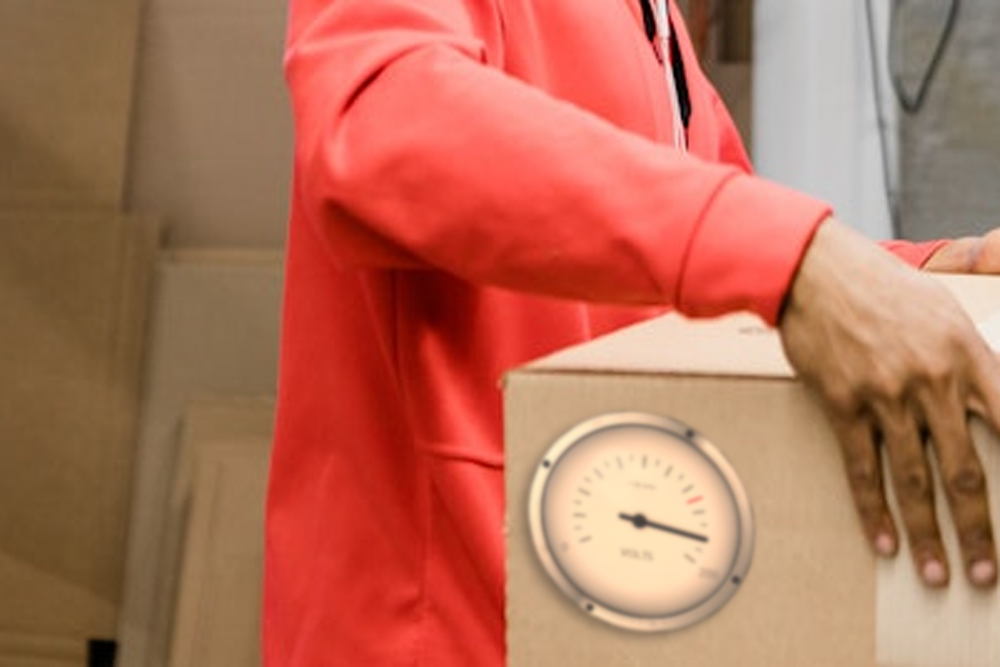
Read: 180V
